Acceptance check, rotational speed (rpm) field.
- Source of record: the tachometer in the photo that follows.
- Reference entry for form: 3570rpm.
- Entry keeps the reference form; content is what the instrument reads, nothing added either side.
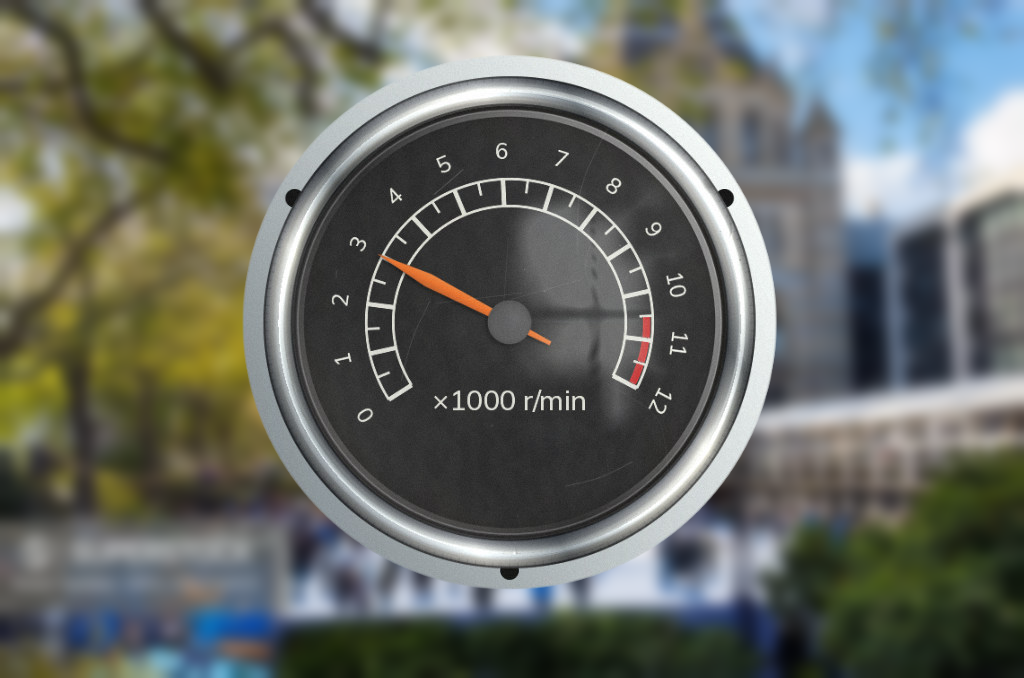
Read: 3000rpm
